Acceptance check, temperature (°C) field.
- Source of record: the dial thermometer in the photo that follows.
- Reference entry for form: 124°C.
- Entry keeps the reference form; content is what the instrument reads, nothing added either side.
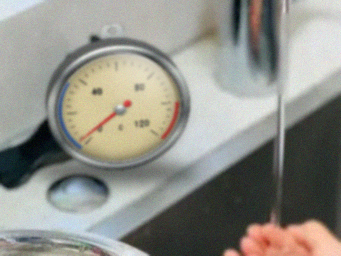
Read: 4°C
